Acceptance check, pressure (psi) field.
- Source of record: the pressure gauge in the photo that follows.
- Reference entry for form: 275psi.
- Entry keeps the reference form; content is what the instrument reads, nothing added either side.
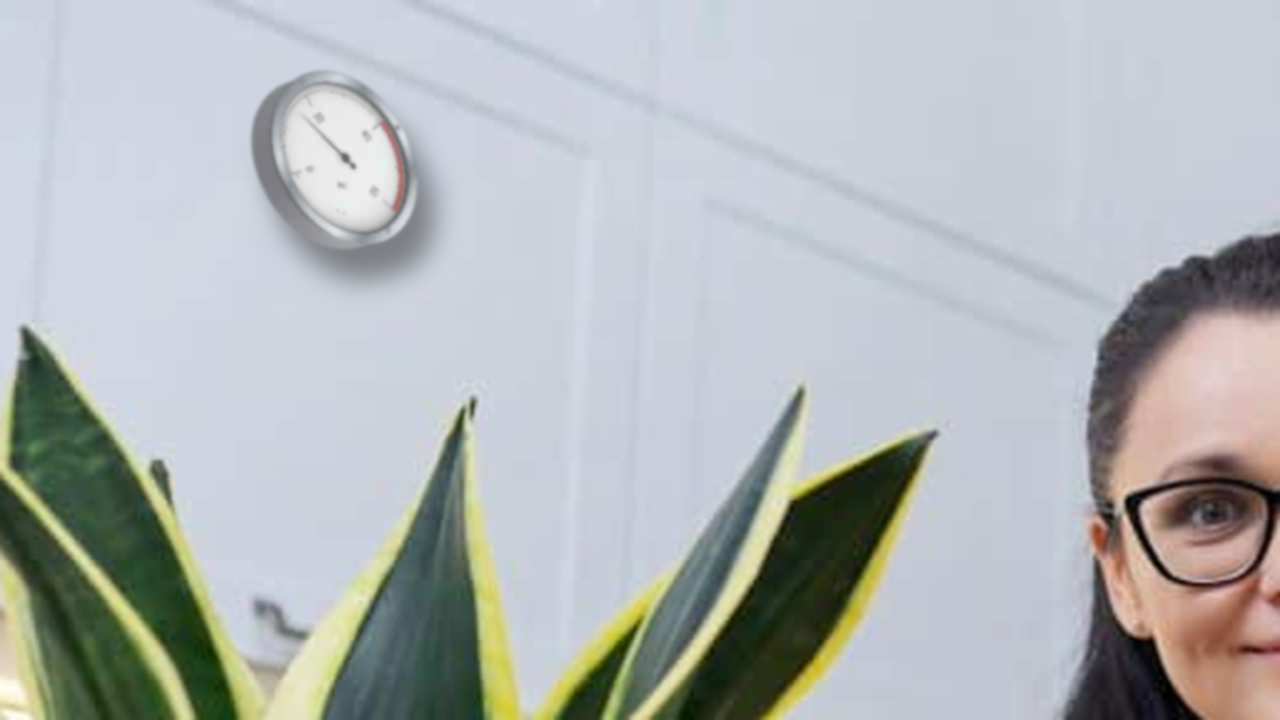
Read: 15psi
